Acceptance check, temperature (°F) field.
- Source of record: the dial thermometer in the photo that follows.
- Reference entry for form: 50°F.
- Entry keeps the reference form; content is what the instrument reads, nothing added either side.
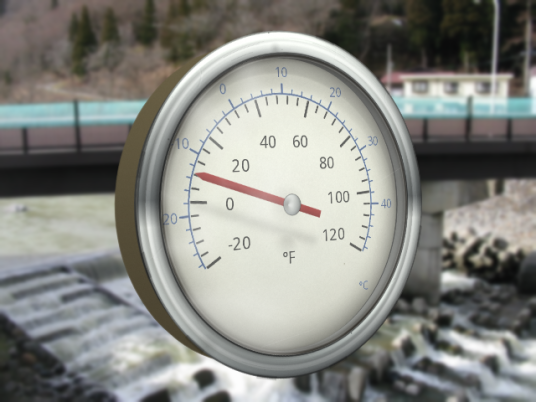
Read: 8°F
